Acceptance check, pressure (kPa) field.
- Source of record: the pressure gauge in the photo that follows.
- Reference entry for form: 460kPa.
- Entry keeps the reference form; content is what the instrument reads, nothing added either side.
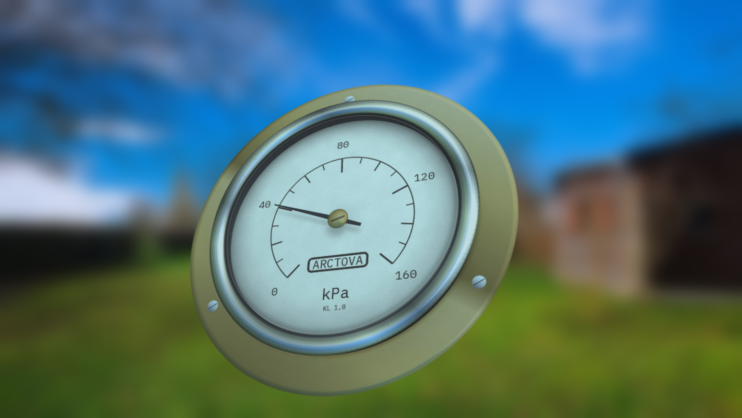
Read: 40kPa
